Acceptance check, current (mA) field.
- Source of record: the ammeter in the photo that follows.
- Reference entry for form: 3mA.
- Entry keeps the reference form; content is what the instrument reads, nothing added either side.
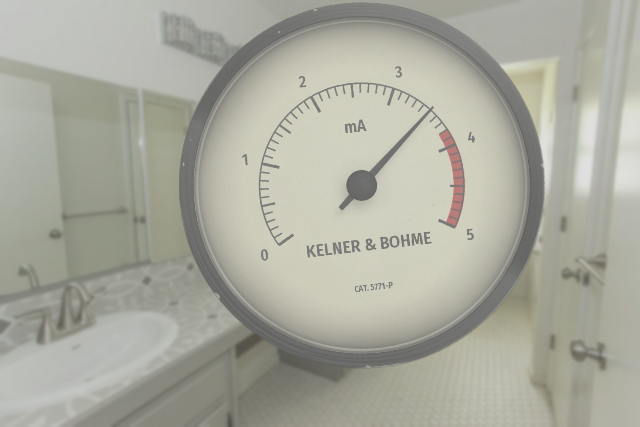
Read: 3.5mA
